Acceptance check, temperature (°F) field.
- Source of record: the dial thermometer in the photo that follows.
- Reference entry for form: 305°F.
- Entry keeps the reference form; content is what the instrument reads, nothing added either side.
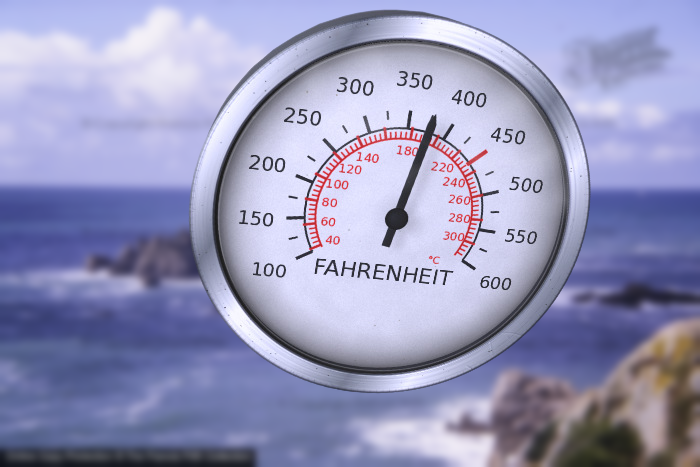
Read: 375°F
